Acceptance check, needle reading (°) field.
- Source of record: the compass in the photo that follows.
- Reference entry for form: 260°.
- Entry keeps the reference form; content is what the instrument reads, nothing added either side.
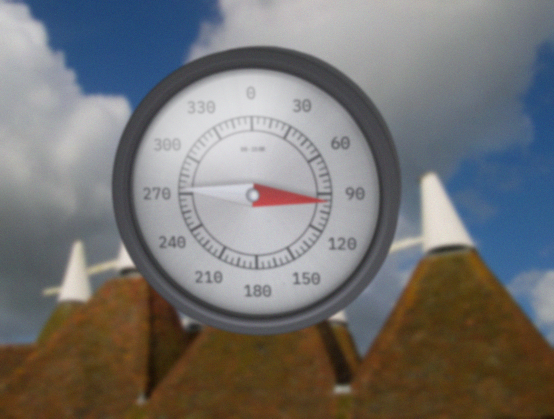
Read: 95°
